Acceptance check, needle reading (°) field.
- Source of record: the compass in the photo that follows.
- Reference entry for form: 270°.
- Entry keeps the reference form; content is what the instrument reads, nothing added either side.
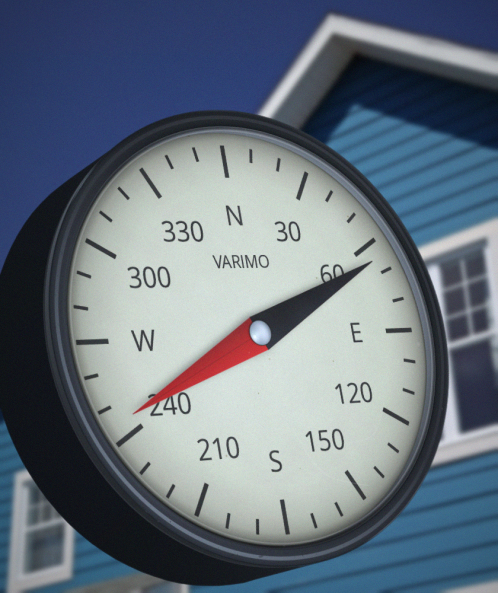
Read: 245°
